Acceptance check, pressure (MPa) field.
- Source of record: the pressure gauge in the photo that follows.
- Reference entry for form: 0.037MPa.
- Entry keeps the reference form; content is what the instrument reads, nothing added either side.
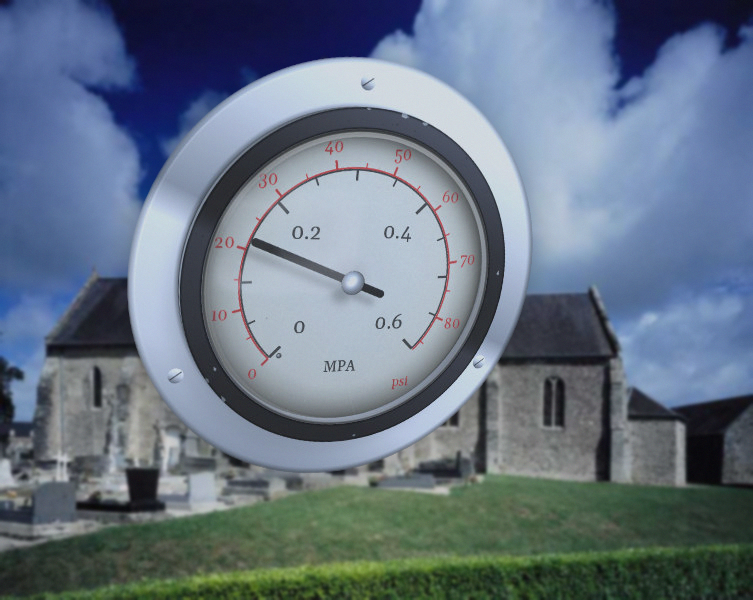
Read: 0.15MPa
